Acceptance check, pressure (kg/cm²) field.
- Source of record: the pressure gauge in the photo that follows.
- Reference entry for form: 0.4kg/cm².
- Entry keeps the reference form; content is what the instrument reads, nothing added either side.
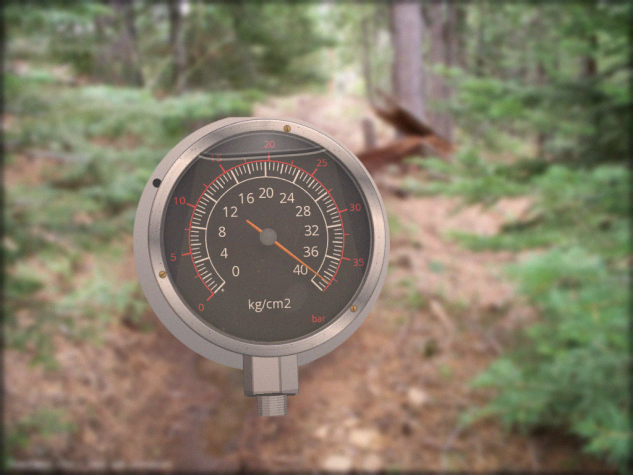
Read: 39kg/cm²
